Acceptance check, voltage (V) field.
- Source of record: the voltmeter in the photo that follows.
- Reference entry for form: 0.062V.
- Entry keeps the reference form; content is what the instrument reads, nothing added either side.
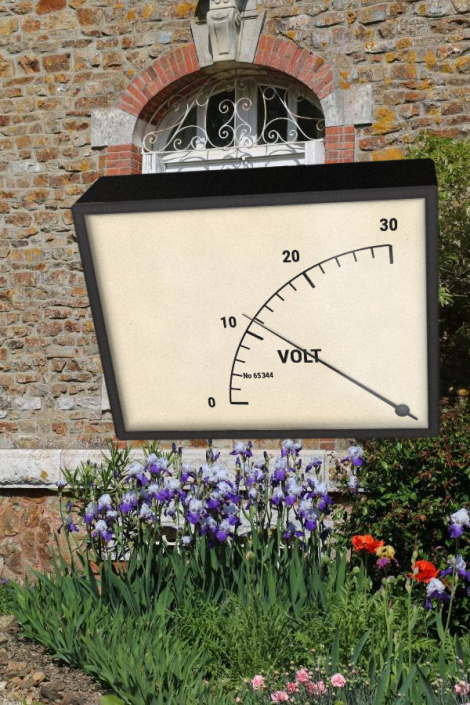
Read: 12V
